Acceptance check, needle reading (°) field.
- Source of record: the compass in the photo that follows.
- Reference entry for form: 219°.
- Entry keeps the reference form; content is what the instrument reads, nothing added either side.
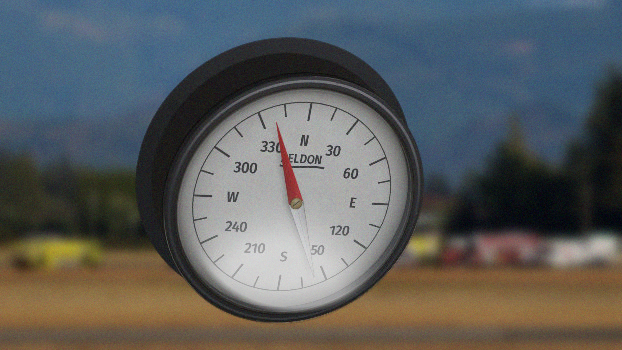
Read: 337.5°
